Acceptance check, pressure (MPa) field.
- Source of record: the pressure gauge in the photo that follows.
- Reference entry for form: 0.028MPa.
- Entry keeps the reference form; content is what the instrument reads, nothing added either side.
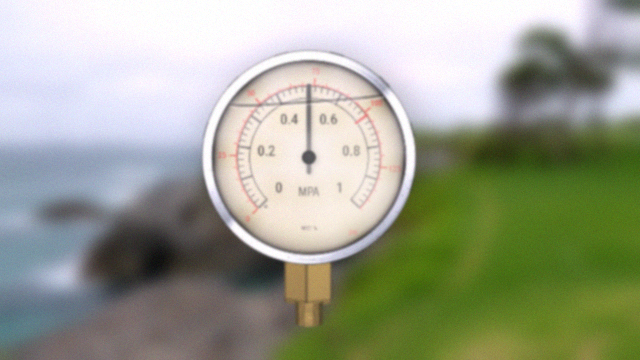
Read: 0.5MPa
